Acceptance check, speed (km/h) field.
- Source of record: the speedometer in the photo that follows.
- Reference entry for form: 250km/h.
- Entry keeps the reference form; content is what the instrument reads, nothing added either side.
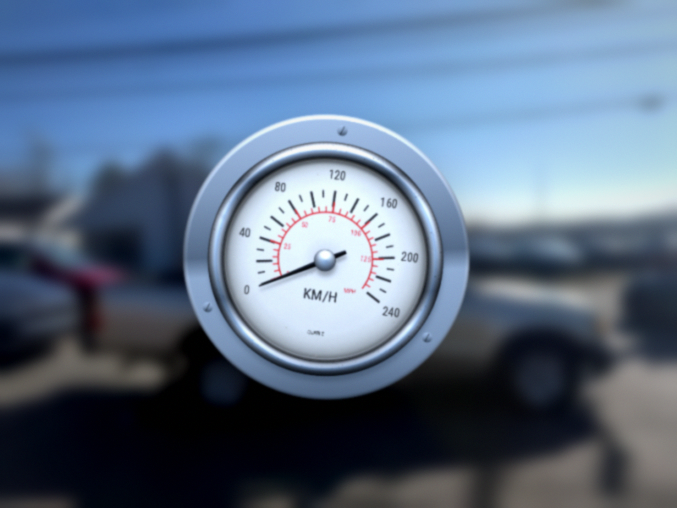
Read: 0km/h
